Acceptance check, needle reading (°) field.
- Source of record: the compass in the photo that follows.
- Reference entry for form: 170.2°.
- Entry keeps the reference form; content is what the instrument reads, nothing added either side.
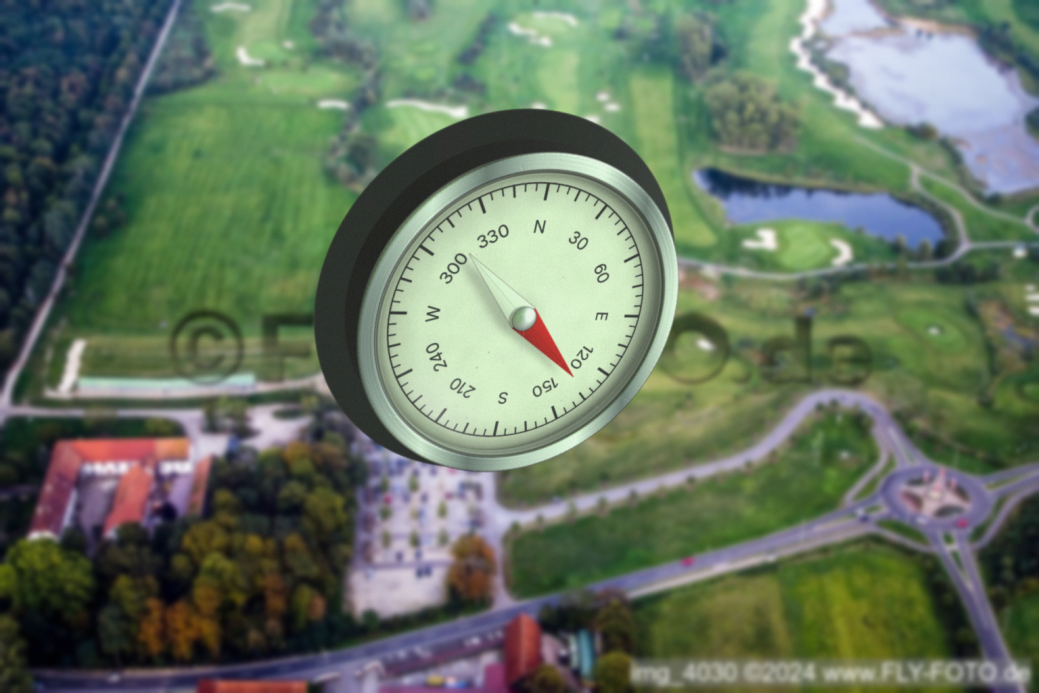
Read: 132.5°
